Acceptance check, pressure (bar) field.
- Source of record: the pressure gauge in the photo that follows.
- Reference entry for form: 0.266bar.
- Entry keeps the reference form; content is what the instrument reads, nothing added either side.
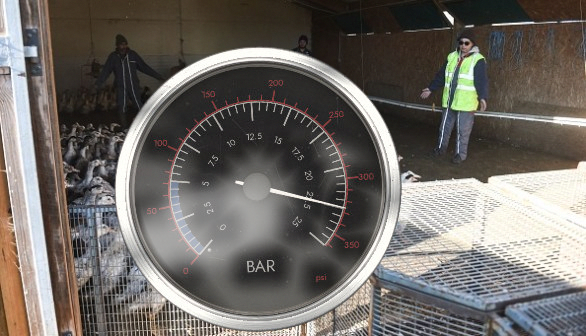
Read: 22.5bar
